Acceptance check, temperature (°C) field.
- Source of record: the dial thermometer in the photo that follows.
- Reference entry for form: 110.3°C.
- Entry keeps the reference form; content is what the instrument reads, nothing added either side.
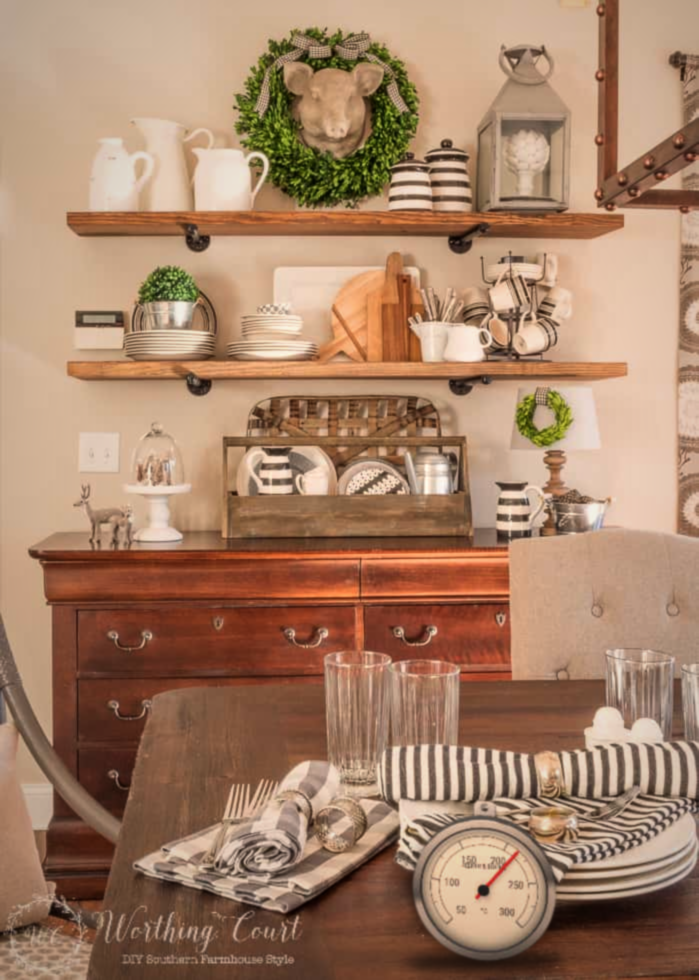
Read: 212.5°C
